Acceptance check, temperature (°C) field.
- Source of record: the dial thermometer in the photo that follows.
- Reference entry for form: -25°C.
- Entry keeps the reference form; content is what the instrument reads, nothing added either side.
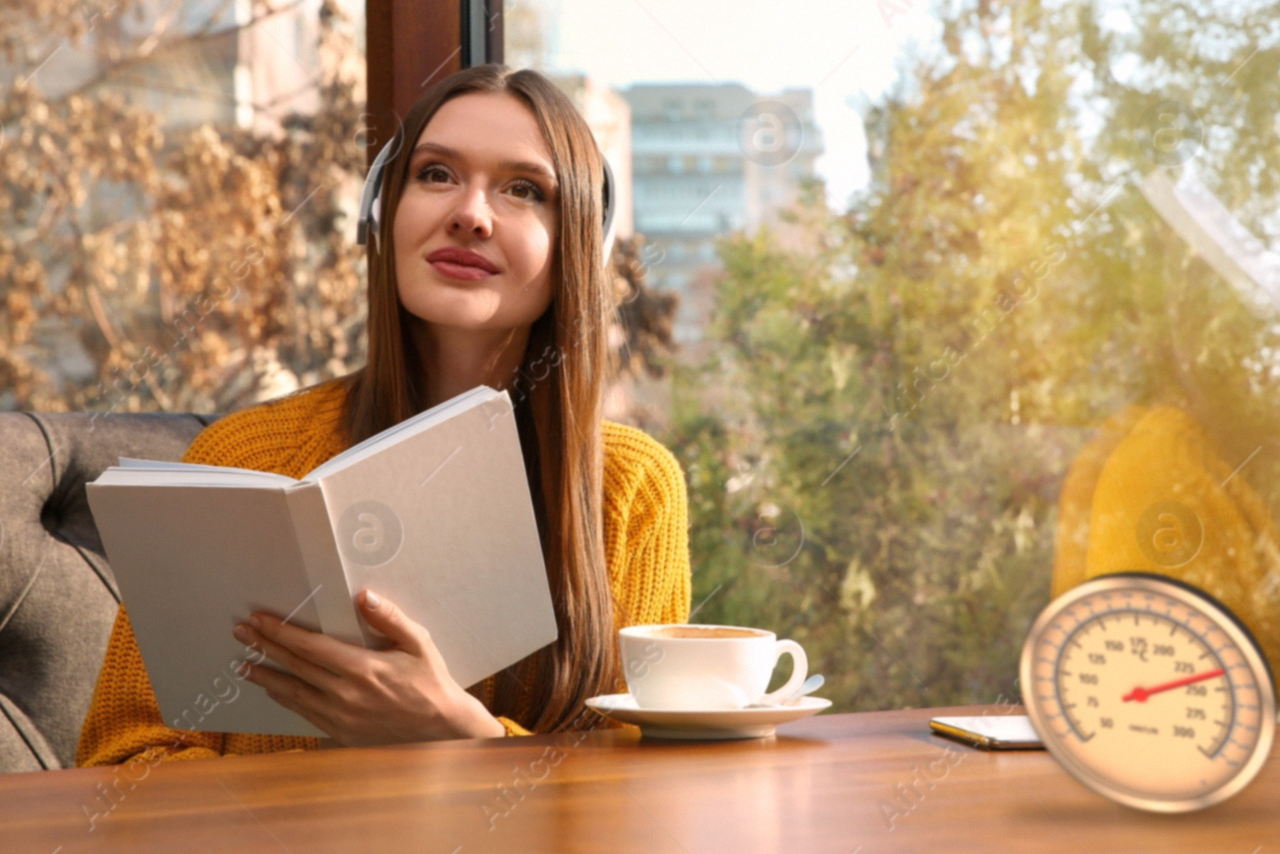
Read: 237.5°C
